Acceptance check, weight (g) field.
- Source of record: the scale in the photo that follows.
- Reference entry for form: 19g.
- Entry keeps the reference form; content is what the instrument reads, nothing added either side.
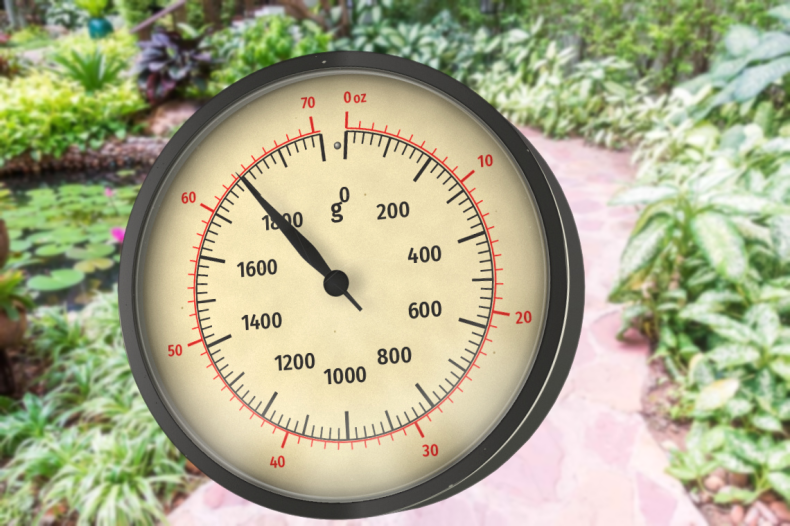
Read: 1800g
